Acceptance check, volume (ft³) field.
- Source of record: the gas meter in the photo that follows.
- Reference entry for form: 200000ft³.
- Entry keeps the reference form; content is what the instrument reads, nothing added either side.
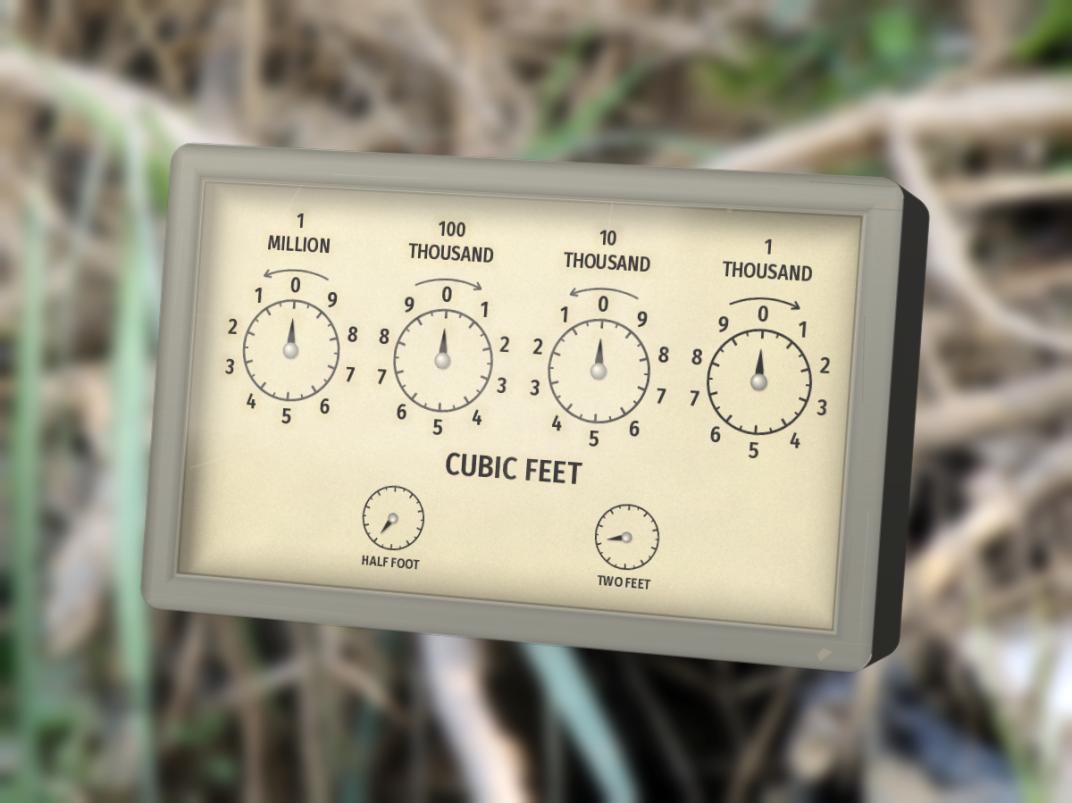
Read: 0ft³
